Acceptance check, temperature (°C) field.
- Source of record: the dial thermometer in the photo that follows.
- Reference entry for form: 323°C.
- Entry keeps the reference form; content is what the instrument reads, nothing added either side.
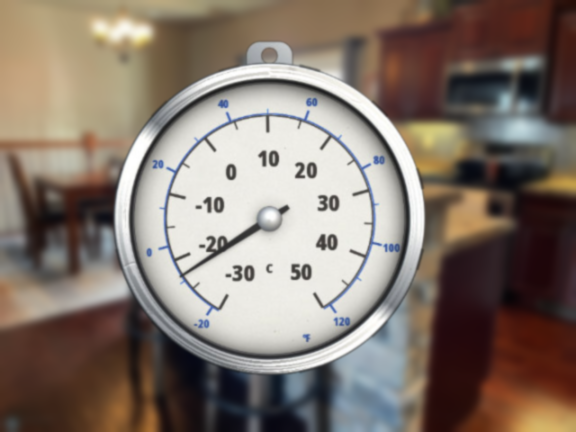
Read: -22.5°C
